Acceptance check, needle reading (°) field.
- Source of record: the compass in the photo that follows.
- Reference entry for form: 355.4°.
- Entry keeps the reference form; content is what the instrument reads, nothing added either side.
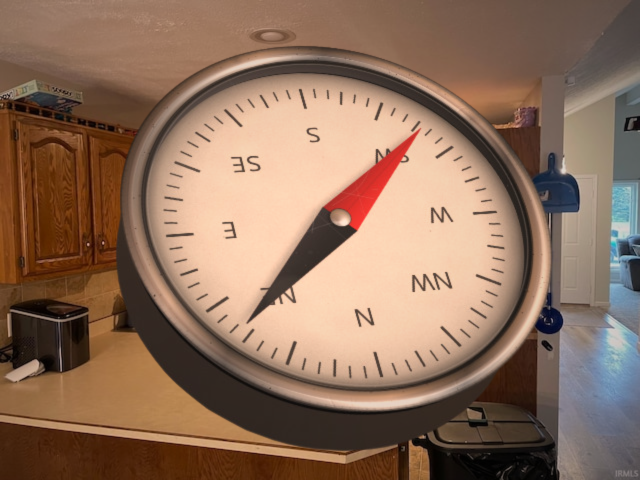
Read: 227.5°
